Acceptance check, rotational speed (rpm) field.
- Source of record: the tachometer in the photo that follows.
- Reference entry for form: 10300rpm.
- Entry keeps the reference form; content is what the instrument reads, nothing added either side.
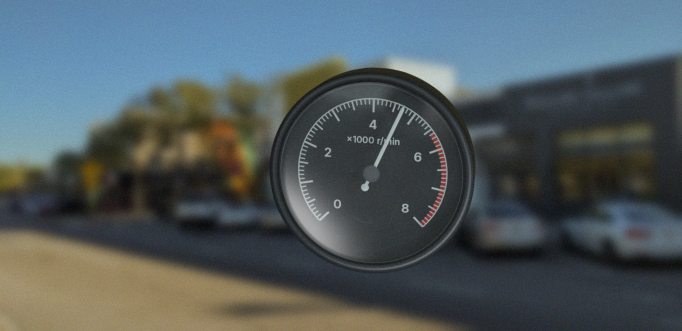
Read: 4700rpm
